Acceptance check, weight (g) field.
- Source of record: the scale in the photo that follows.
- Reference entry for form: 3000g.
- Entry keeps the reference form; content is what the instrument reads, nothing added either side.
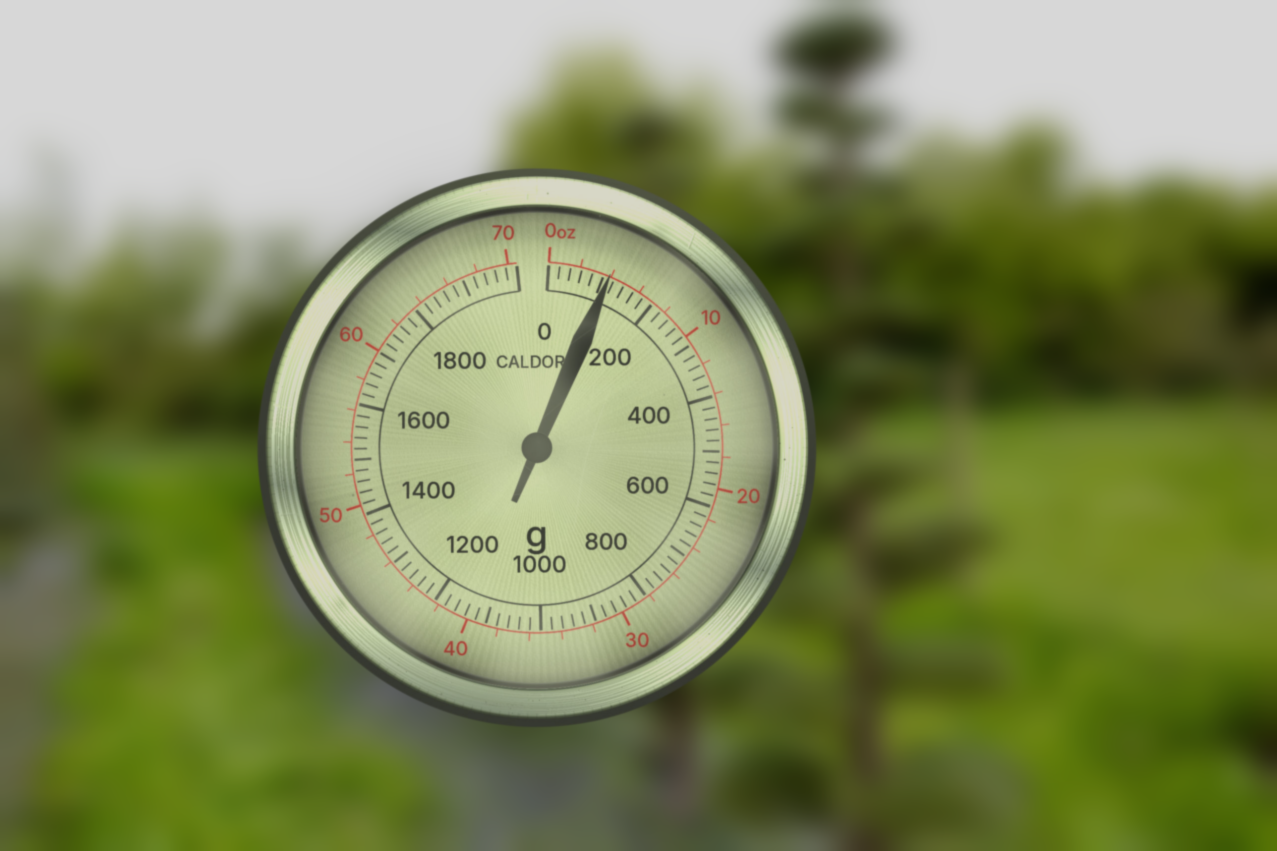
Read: 110g
